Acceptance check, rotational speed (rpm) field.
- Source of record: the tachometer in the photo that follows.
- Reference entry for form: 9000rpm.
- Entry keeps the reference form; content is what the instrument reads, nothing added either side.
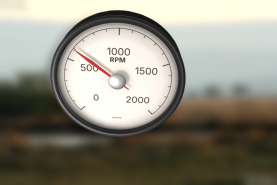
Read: 600rpm
